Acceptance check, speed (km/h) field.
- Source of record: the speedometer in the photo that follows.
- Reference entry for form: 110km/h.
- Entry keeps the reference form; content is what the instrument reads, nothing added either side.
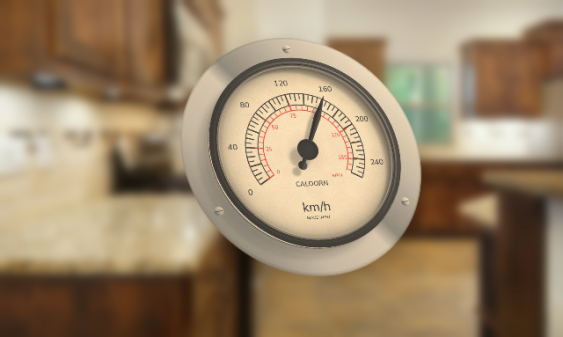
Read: 160km/h
